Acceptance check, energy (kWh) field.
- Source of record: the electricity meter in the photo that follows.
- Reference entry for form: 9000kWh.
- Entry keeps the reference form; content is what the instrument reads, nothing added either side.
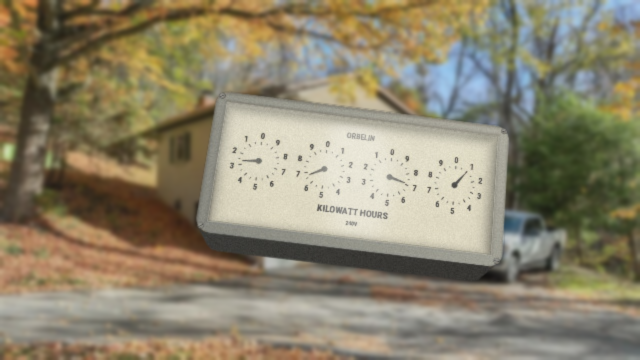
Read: 2671kWh
